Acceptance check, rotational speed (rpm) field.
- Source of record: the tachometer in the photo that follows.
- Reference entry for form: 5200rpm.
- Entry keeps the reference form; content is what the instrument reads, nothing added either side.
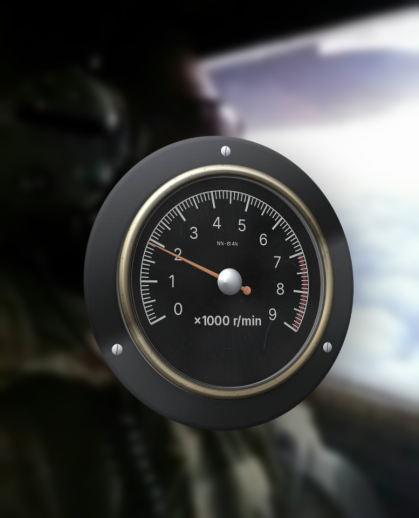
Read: 1900rpm
